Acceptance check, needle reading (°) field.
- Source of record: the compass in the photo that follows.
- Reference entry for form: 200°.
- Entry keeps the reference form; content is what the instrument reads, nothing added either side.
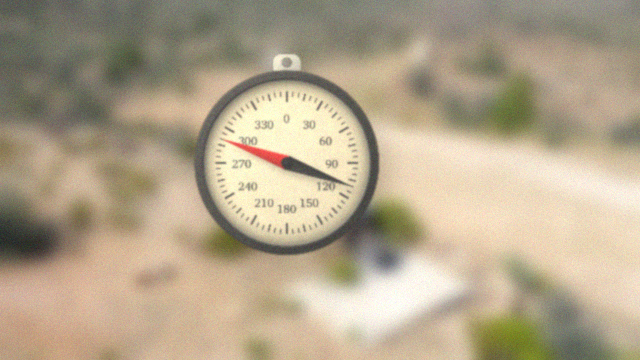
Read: 290°
